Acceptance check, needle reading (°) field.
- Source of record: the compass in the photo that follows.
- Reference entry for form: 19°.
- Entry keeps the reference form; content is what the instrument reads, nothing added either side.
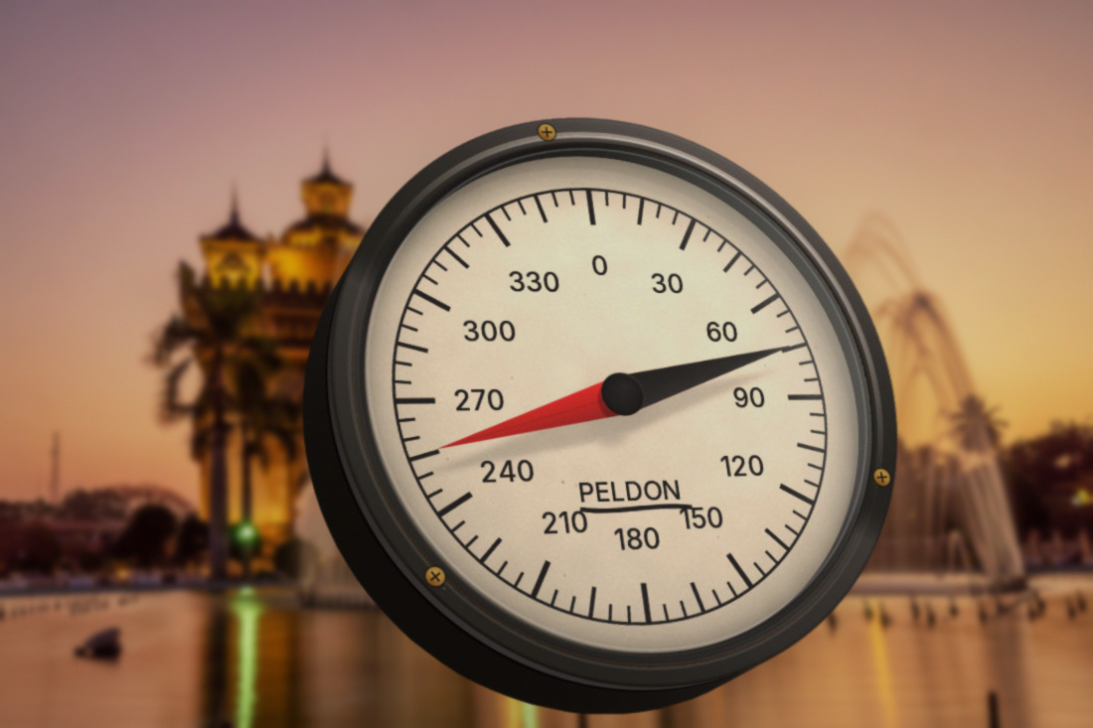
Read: 255°
